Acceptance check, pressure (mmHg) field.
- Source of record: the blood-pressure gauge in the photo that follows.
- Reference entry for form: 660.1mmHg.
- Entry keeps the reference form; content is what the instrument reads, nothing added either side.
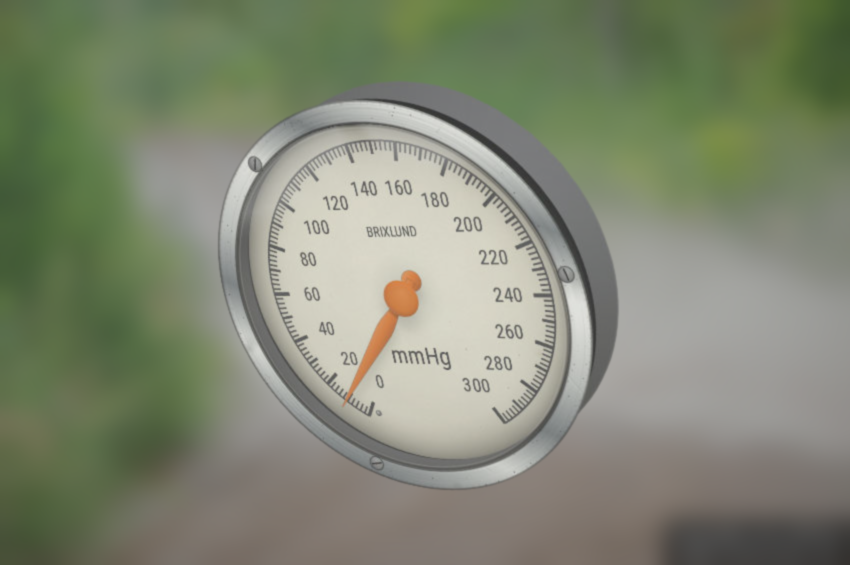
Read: 10mmHg
